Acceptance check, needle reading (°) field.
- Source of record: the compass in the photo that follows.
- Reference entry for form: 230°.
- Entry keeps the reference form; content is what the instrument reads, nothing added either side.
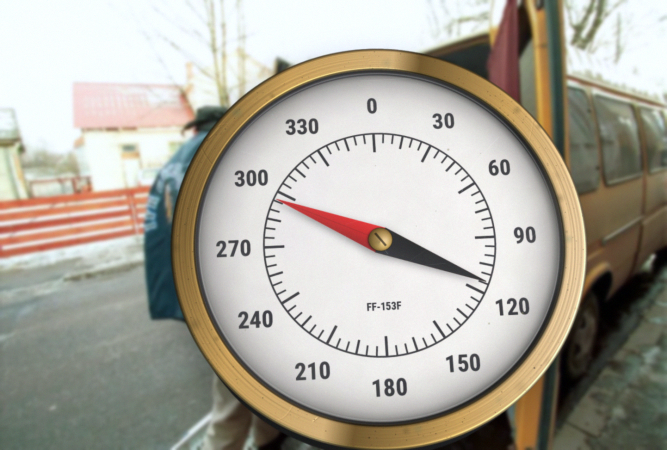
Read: 295°
